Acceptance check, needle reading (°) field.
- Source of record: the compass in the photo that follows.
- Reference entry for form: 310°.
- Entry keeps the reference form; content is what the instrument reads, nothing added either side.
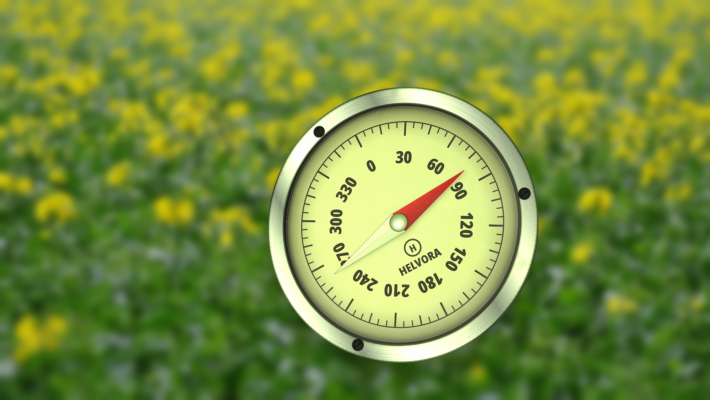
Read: 80°
